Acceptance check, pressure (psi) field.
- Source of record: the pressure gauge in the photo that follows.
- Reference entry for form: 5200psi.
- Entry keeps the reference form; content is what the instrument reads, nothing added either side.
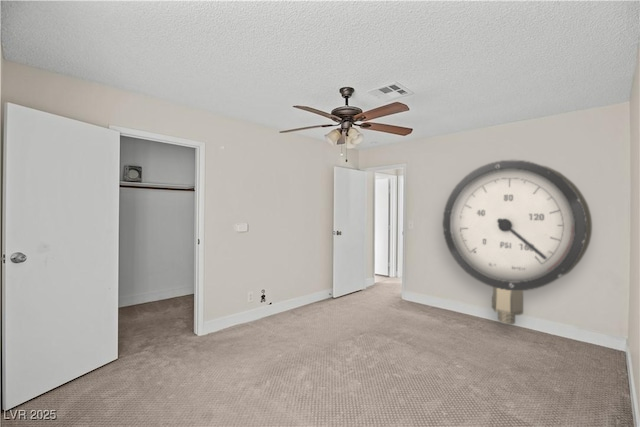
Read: 155psi
